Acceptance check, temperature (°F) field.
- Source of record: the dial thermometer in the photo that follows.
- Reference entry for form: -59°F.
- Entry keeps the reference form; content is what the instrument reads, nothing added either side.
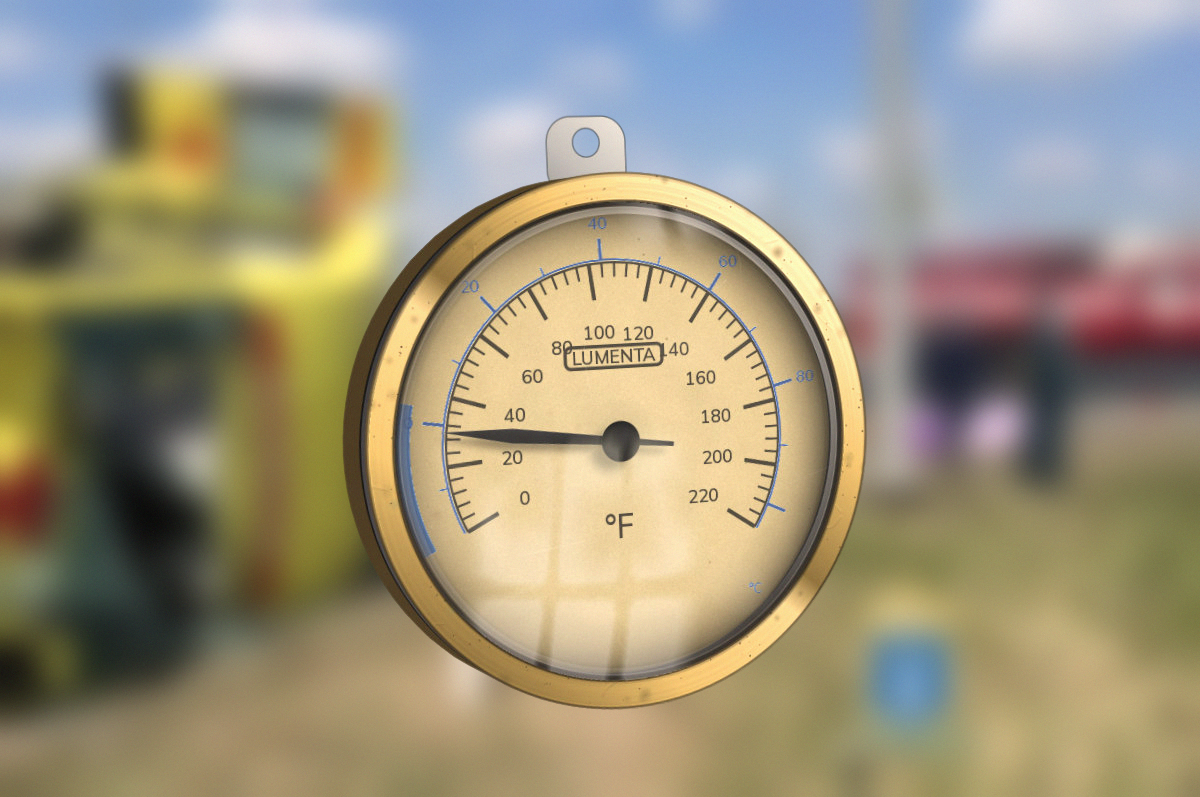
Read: 30°F
